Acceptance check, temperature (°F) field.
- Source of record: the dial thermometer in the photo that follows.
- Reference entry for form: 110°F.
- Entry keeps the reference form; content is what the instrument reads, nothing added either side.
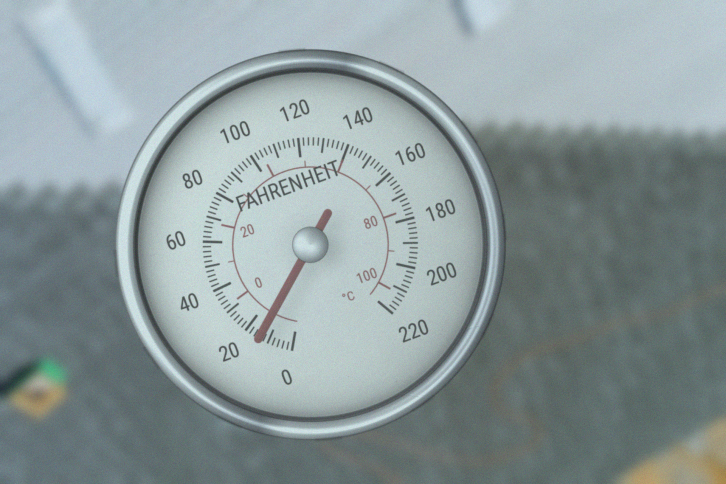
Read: 14°F
